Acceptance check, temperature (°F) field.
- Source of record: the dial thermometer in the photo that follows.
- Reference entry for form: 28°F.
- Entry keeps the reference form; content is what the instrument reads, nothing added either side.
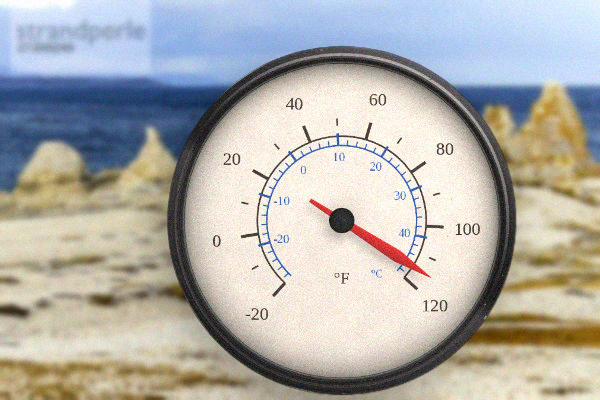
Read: 115°F
